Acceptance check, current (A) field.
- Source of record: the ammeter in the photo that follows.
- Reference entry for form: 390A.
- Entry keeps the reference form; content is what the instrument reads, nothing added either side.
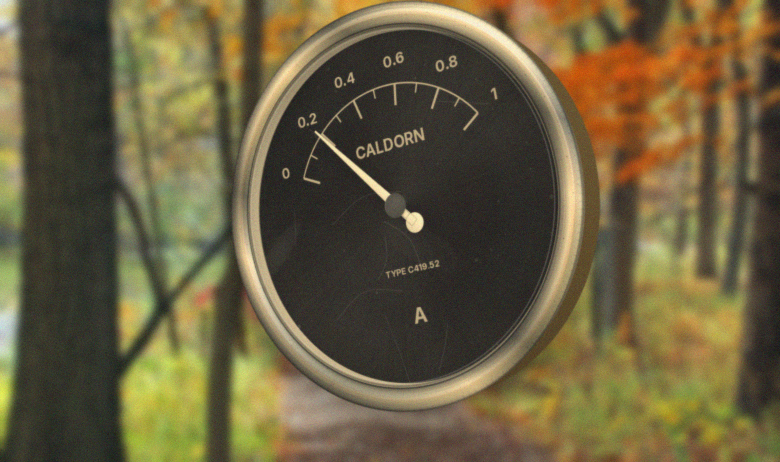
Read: 0.2A
